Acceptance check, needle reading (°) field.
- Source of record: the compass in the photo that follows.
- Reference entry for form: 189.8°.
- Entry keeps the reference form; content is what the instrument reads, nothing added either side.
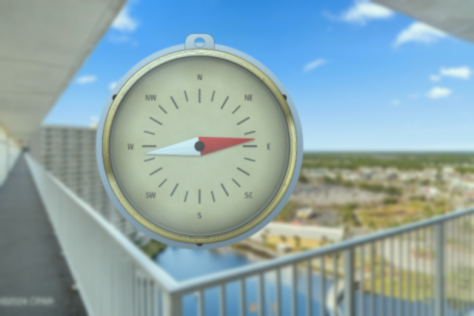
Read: 82.5°
